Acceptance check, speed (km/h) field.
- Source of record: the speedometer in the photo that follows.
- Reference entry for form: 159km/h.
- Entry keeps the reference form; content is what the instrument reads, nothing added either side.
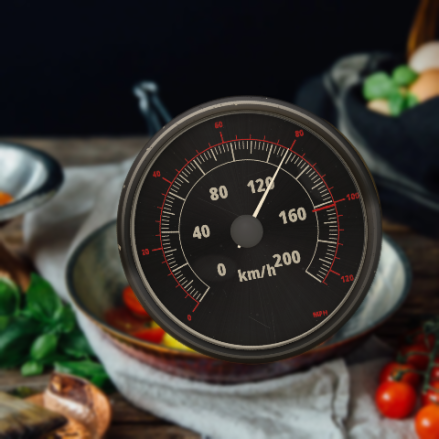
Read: 128km/h
